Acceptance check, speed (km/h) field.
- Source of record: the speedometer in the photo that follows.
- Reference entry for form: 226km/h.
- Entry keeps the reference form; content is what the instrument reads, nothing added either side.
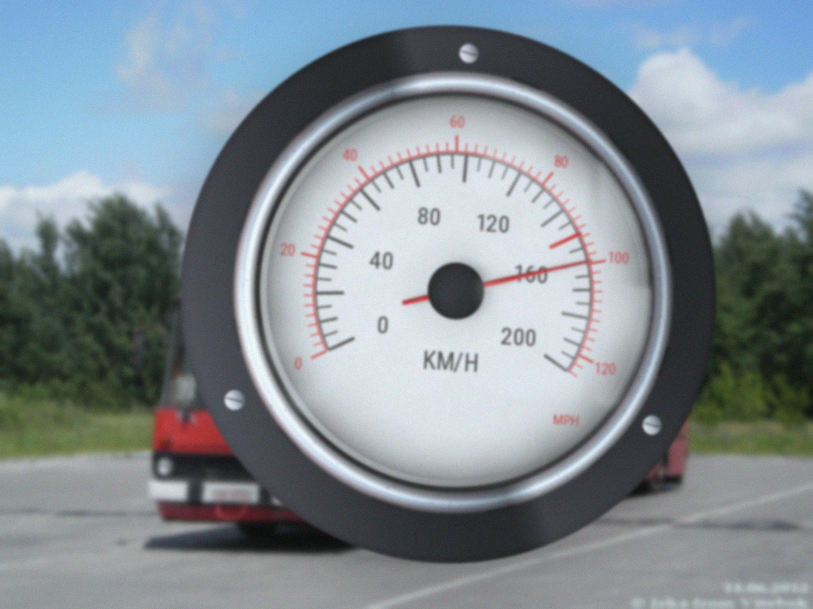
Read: 160km/h
